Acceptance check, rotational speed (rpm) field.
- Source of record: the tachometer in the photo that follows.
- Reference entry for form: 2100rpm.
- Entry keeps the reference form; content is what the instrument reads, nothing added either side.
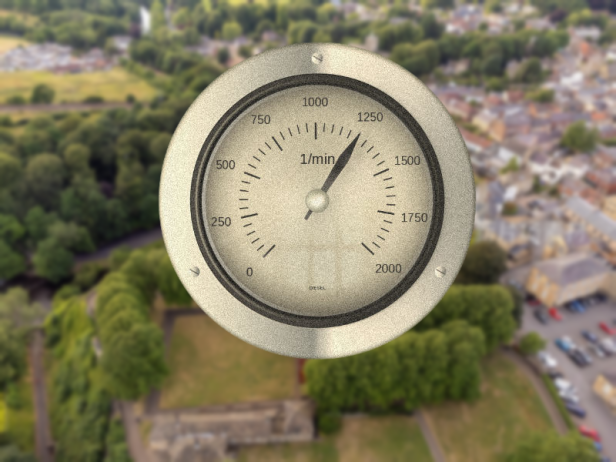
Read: 1250rpm
